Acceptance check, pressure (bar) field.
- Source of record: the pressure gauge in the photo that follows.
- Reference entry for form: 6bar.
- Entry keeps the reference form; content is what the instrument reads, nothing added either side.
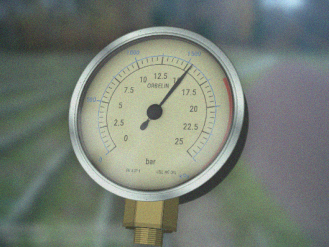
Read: 15.5bar
